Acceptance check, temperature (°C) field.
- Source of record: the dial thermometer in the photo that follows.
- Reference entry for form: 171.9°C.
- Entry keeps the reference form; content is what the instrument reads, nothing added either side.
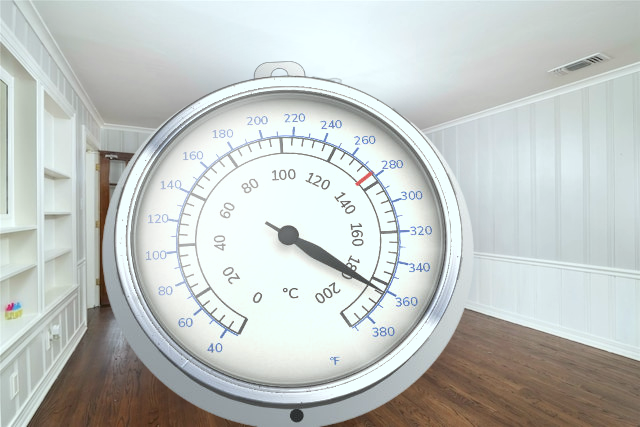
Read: 184°C
